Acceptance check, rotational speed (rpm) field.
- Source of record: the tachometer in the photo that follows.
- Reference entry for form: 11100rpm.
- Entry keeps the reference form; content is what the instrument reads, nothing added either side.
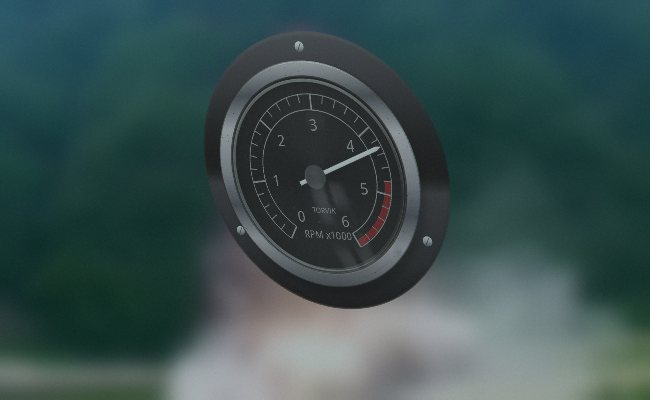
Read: 4300rpm
